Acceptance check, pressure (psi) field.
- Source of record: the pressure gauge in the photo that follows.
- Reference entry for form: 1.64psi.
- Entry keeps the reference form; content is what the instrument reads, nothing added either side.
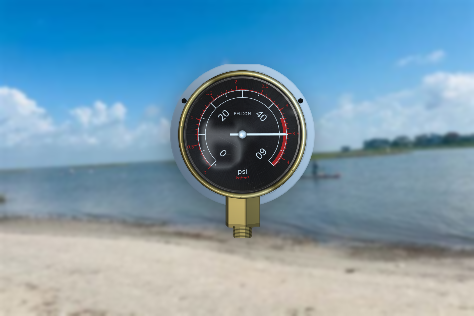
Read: 50psi
